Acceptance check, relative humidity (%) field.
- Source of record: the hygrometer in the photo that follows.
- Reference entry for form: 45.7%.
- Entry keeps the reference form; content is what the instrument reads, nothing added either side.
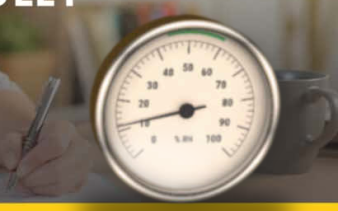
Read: 12%
